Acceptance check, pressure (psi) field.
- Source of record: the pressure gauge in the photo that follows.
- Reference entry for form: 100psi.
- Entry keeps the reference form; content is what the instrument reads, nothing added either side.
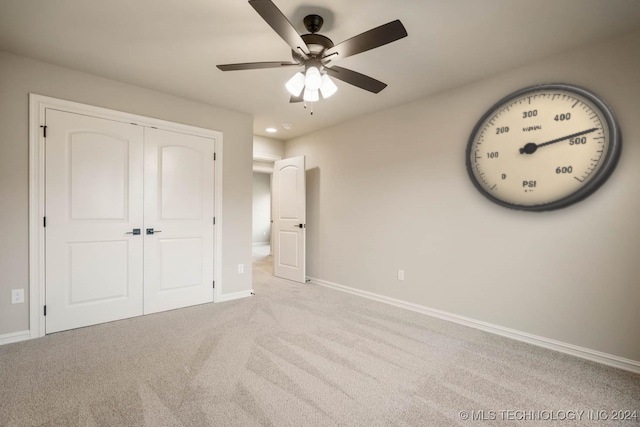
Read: 480psi
